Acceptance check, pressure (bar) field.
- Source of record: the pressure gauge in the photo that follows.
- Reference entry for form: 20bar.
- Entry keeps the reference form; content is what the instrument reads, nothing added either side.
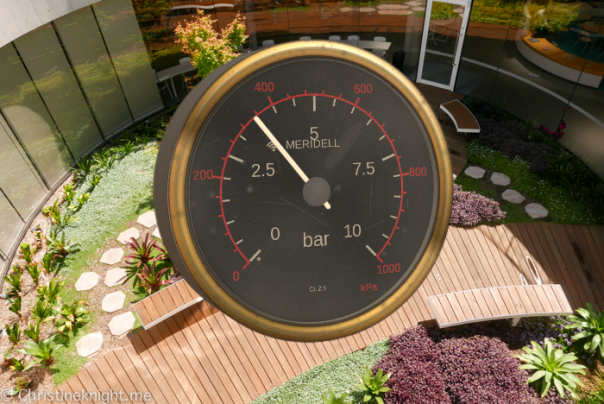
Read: 3.5bar
